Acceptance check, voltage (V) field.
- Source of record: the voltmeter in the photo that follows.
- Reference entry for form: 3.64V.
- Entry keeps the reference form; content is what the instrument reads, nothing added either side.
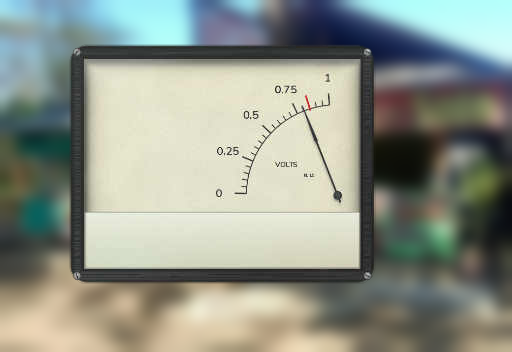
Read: 0.8V
